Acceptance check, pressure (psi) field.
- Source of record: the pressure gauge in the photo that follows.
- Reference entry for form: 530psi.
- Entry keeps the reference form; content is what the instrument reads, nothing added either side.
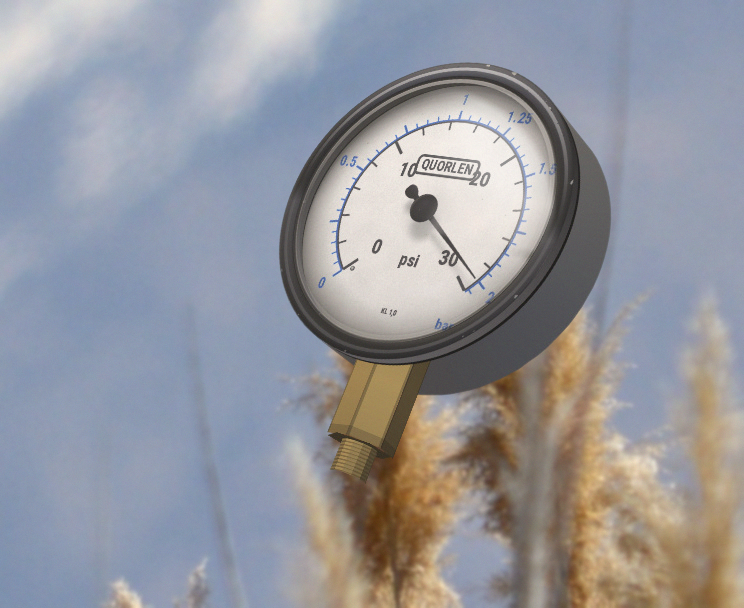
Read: 29psi
